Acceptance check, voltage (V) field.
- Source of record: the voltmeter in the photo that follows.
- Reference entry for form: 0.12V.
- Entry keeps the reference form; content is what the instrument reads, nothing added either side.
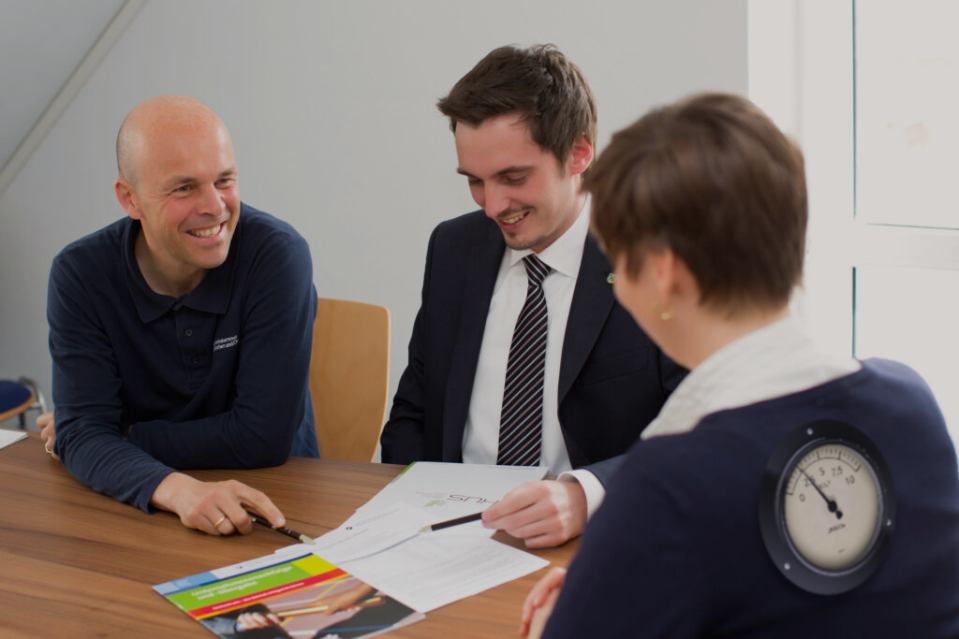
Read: 2.5V
